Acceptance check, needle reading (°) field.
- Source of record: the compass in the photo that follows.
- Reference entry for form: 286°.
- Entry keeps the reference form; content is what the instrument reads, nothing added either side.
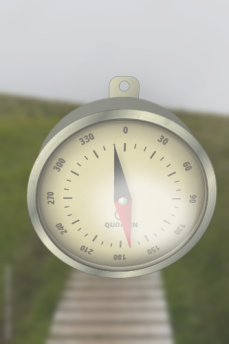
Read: 170°
